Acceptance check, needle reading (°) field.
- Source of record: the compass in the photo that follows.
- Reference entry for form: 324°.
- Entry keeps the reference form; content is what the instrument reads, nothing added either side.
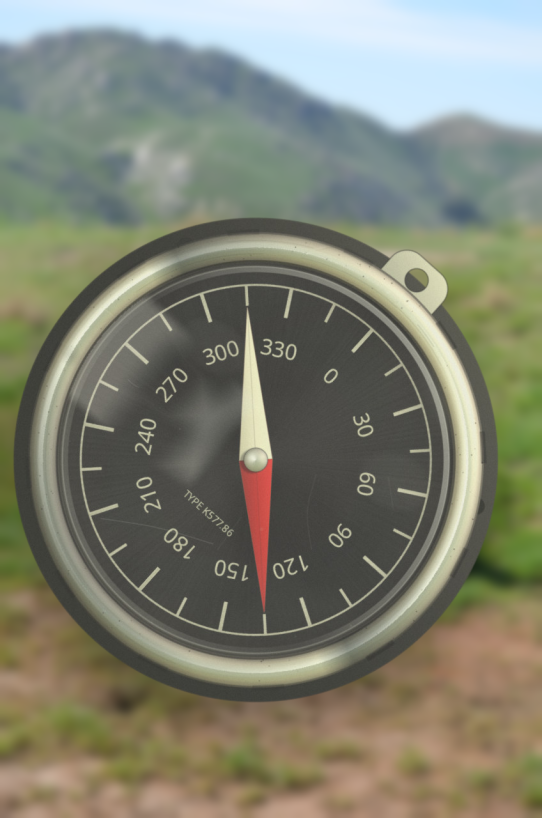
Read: 135°
